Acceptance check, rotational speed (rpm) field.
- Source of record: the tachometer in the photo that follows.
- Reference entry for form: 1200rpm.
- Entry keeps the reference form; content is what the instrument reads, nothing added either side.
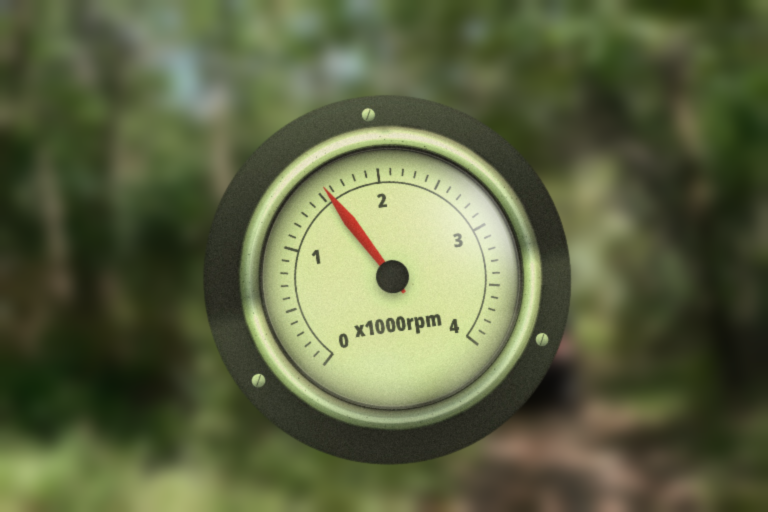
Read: 1550rpm
